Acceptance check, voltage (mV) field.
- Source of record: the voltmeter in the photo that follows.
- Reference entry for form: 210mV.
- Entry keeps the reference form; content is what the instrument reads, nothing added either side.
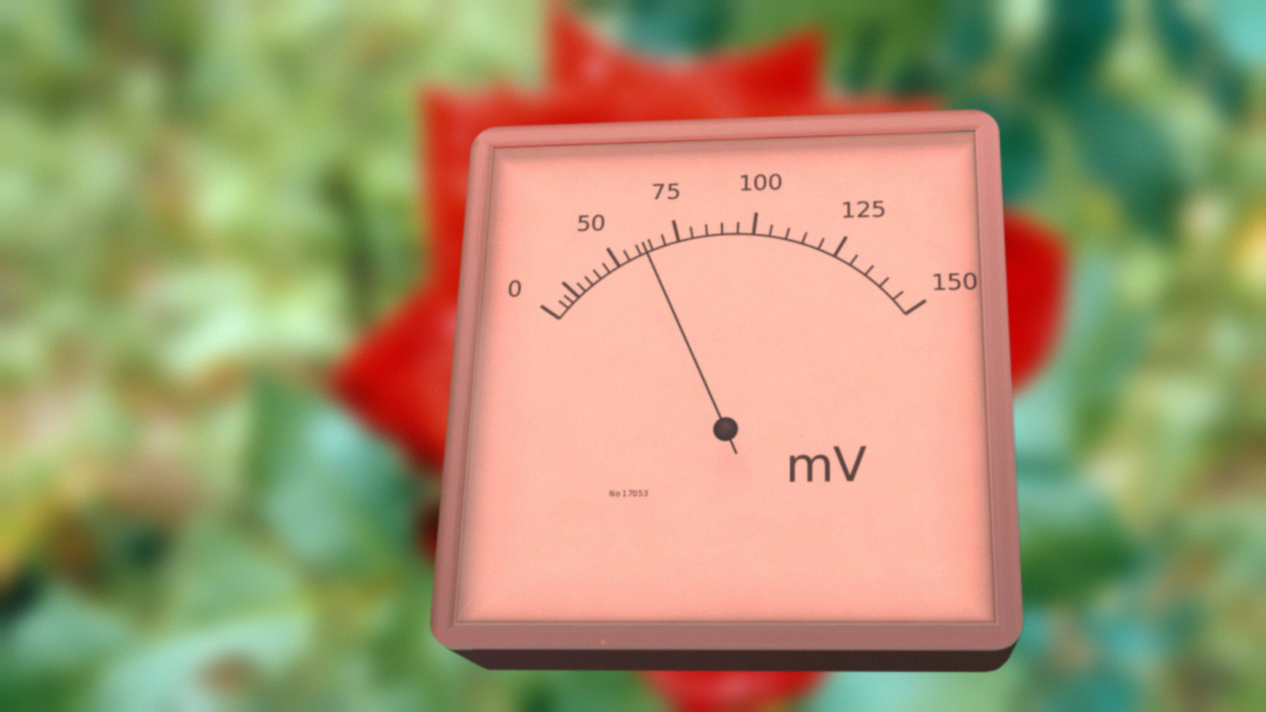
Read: 62.5mV
